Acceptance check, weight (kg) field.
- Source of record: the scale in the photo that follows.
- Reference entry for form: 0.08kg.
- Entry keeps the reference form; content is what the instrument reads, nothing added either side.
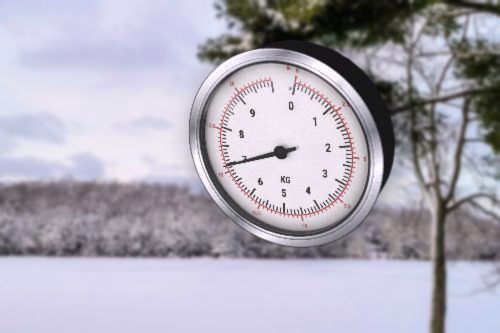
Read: 7kg
